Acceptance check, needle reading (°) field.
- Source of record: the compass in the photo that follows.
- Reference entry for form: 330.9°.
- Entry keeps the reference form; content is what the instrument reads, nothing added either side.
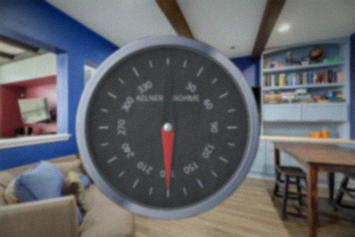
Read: 180°
